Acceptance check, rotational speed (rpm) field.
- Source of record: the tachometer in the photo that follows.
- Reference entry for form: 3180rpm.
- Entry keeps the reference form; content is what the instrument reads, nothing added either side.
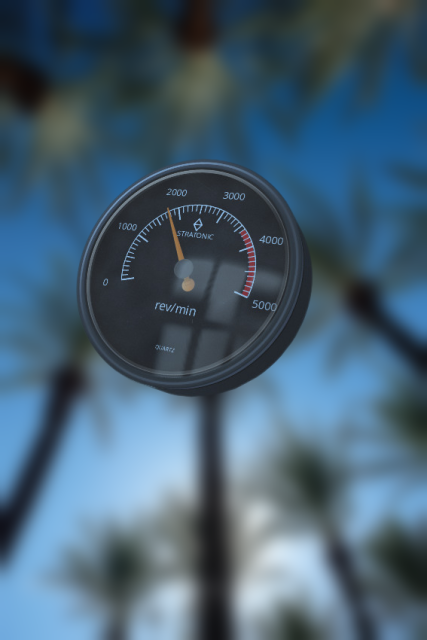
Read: 1800rpm
